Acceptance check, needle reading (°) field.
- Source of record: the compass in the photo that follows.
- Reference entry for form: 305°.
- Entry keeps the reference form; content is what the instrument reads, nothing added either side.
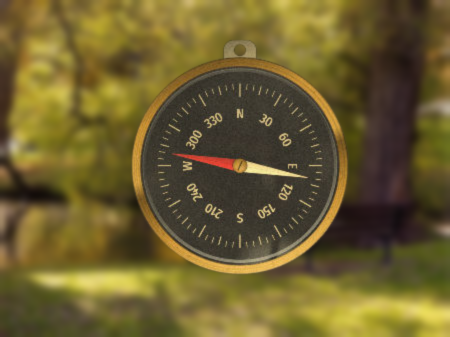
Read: 280°
